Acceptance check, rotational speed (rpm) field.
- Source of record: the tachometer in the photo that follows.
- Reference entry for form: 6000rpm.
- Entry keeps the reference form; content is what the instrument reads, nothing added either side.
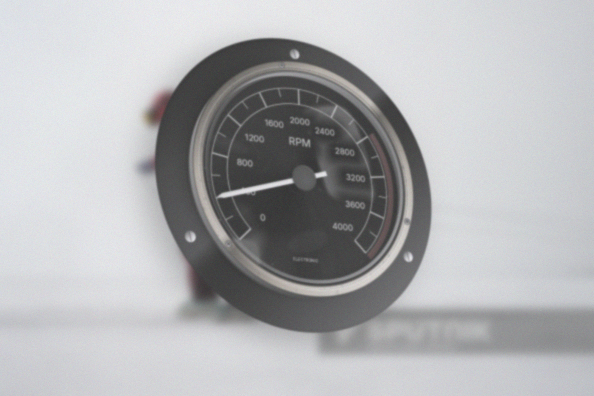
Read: 400rpm
